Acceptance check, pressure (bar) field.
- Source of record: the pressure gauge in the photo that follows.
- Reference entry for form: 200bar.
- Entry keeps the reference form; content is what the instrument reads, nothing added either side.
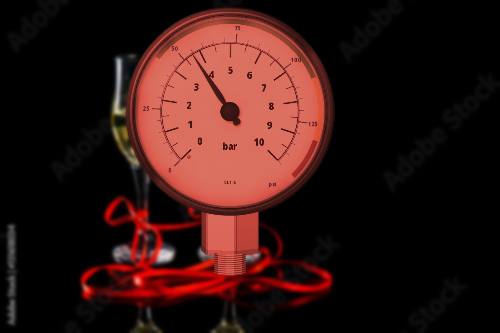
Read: 3.75bar
